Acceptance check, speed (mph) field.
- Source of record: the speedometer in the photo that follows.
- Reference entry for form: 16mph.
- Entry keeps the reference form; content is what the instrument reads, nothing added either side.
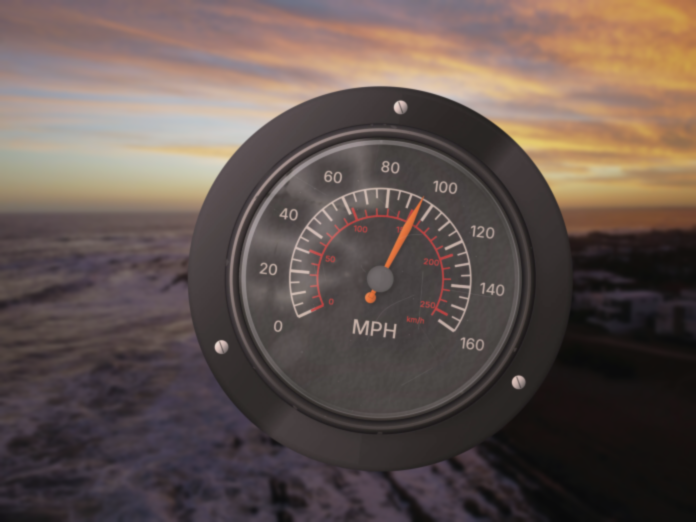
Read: 95mph
